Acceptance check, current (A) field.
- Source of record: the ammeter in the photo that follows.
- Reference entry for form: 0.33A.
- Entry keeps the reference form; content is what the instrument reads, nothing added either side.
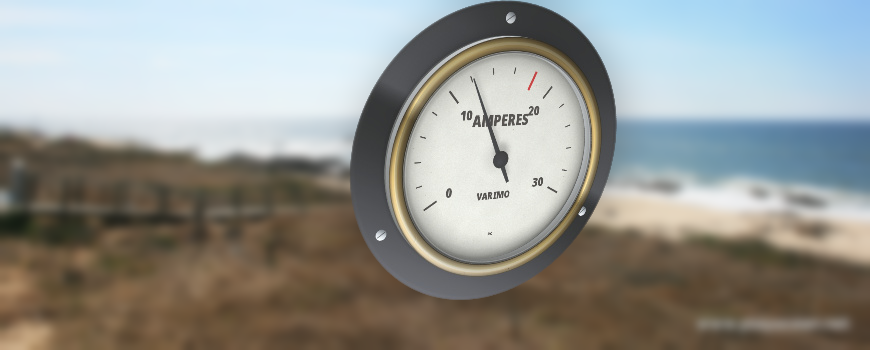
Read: 12A
